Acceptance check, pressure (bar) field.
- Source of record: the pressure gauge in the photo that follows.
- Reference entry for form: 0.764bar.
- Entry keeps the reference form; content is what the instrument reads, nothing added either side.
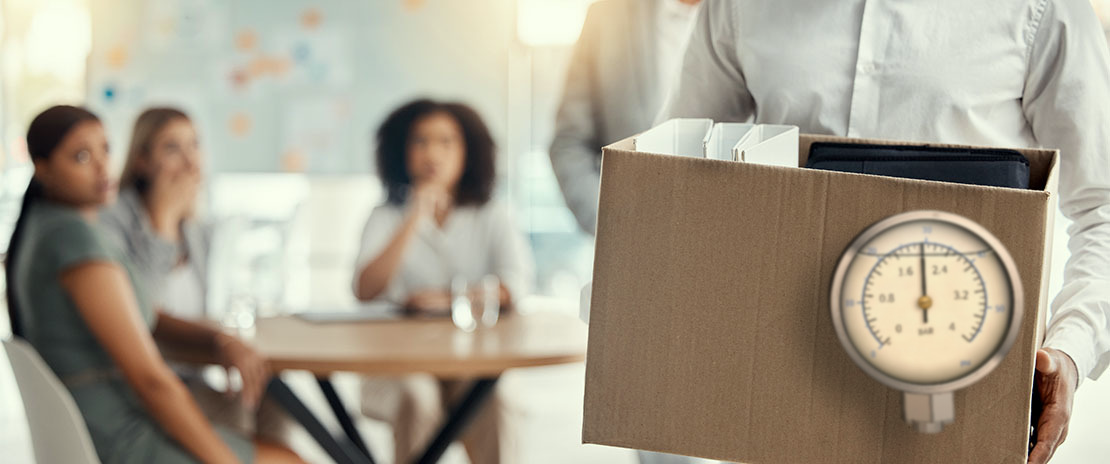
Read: 2bar
